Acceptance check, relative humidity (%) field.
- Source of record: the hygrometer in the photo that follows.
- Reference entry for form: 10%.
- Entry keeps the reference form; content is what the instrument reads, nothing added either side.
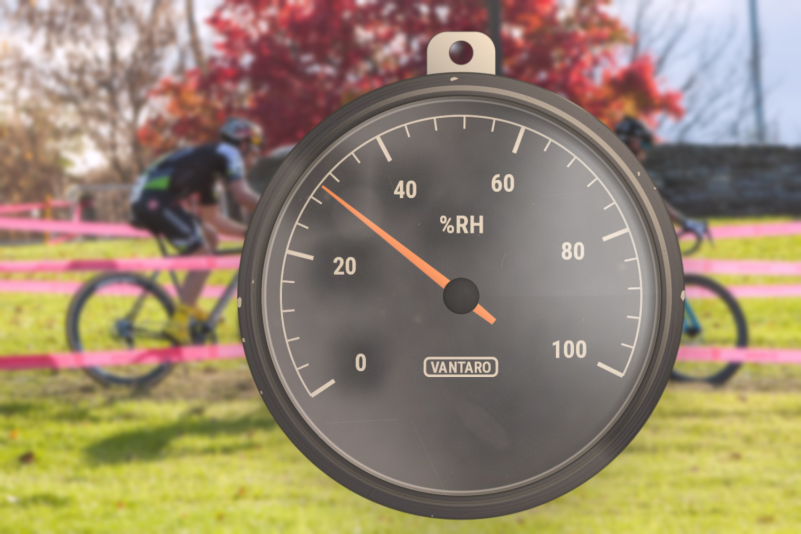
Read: 30%
